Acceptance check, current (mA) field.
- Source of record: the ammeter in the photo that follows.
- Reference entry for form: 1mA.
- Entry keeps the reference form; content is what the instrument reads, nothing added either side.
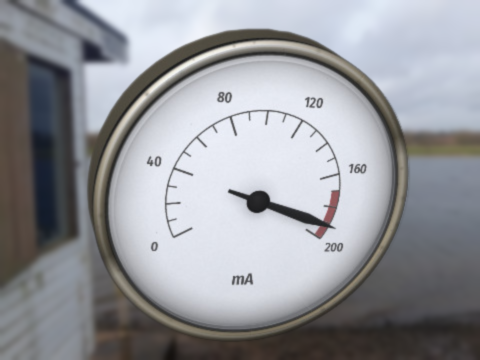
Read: 190mA
